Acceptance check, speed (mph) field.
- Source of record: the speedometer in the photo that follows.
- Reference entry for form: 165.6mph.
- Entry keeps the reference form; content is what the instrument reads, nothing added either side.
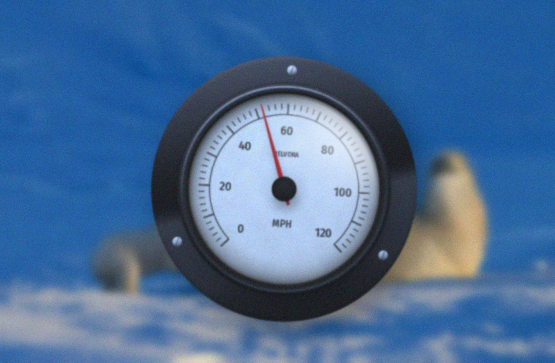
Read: 52mph
